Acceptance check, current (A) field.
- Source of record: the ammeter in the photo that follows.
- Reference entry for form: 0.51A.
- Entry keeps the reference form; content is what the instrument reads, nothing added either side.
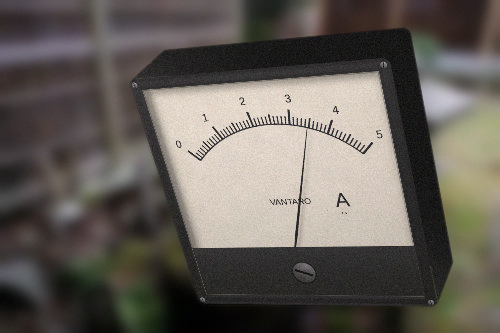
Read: 3.5A
